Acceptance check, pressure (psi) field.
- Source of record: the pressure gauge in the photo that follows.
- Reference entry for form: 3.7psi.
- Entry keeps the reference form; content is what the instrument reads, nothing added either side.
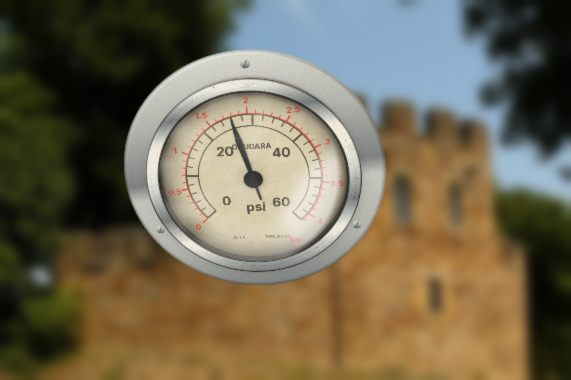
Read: 26psi
